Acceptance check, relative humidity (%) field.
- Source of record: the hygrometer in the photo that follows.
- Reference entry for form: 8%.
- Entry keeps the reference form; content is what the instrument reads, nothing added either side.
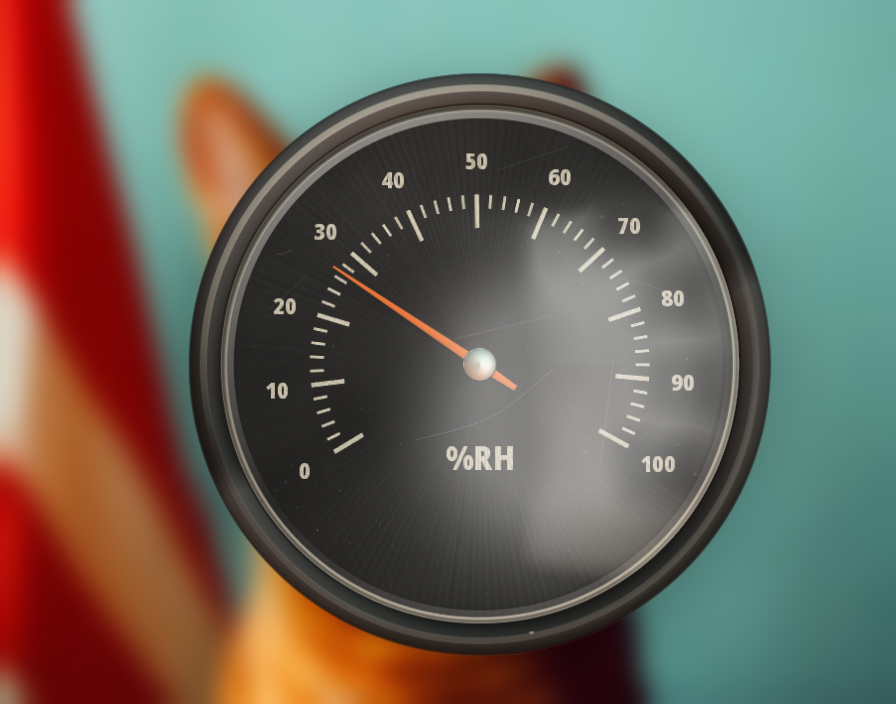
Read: 27%
